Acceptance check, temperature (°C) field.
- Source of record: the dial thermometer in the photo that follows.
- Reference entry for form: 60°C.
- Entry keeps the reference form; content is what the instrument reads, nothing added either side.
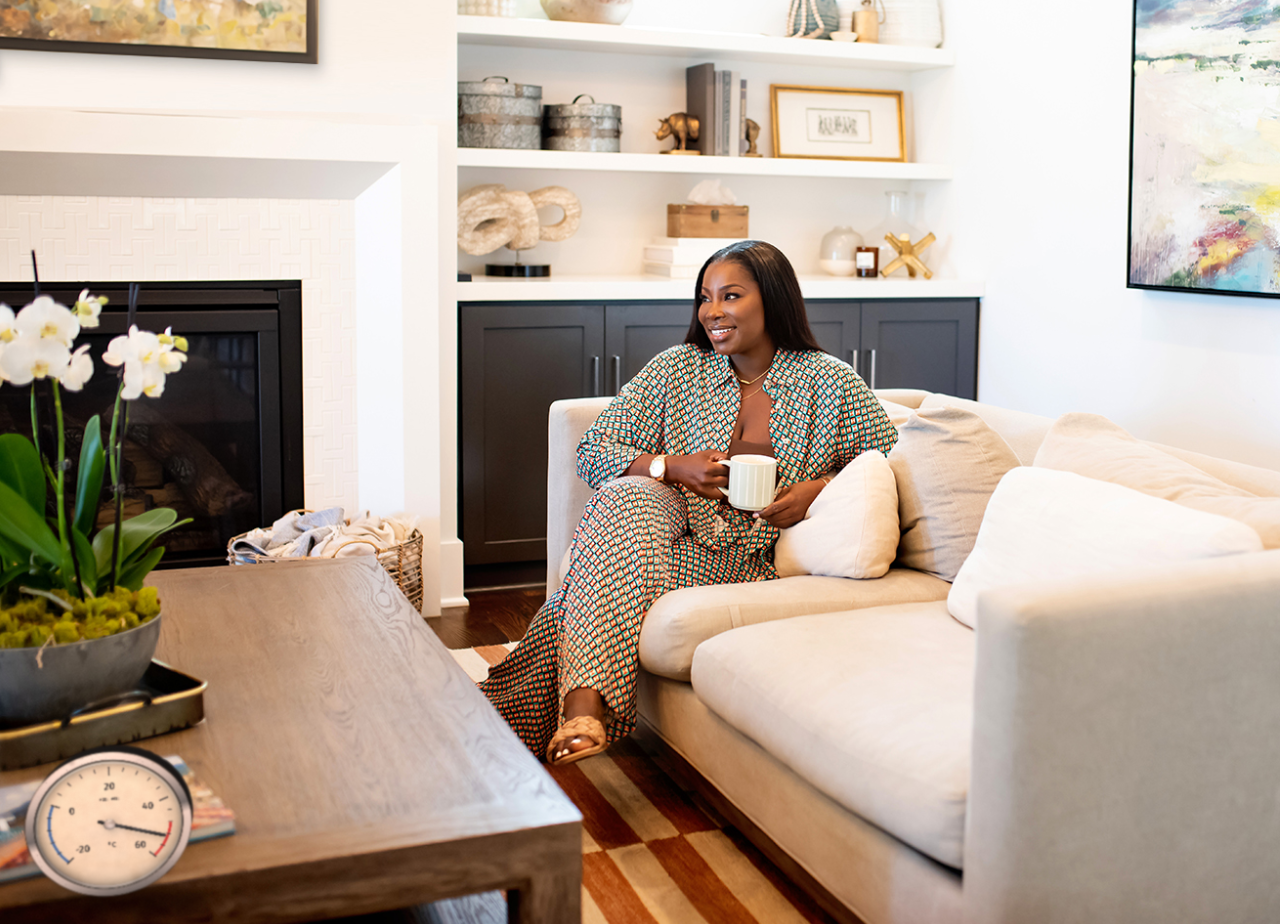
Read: 52°C
